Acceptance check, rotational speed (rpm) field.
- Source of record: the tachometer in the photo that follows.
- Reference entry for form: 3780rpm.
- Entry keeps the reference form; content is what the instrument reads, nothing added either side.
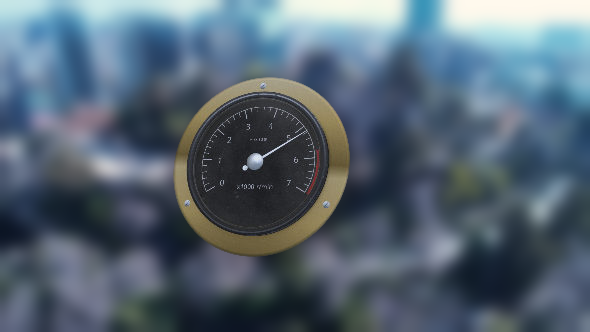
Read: 5200rpm
